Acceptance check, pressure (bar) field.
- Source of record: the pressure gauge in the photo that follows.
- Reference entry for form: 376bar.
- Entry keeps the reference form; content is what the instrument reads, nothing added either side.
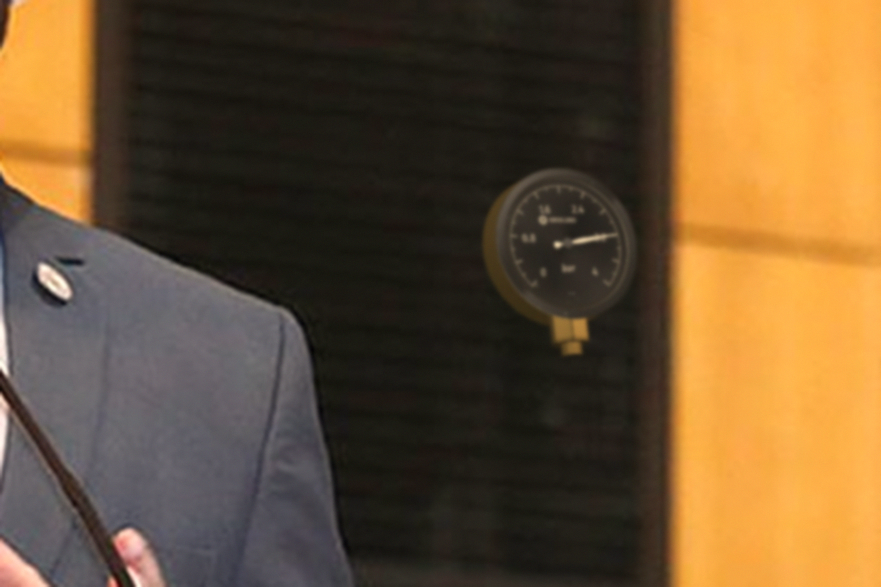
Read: 3.2bar
